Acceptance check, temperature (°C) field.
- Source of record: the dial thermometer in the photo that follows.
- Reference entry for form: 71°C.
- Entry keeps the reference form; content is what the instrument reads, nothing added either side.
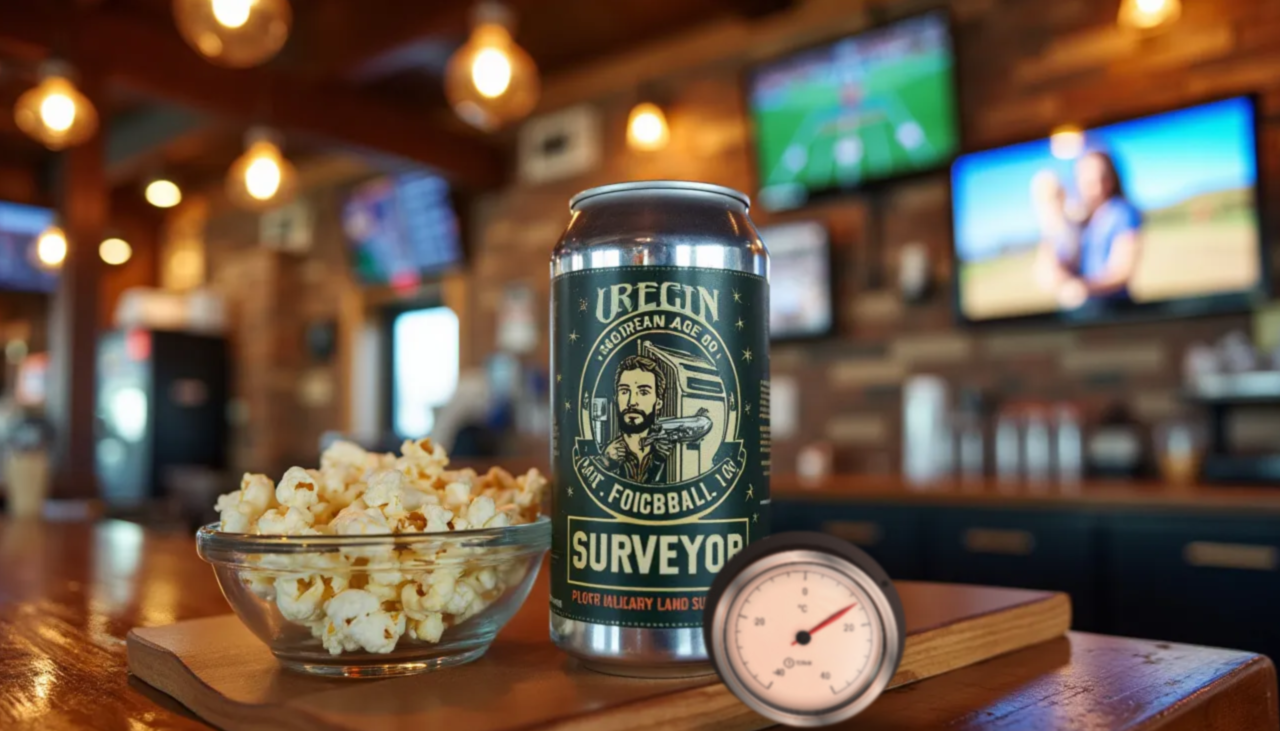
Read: 14°C
